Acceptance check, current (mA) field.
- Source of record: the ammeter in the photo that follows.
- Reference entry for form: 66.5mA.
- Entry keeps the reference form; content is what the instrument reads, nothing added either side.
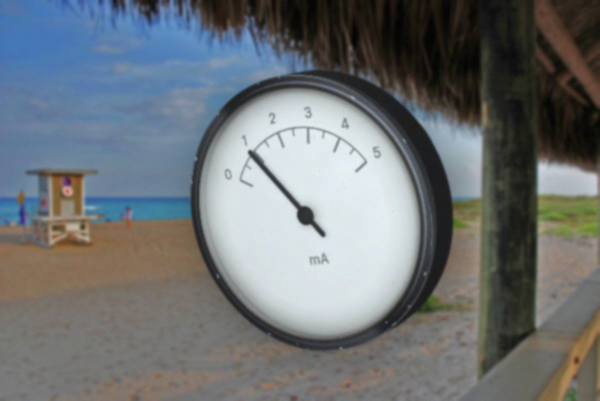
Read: 1mA
